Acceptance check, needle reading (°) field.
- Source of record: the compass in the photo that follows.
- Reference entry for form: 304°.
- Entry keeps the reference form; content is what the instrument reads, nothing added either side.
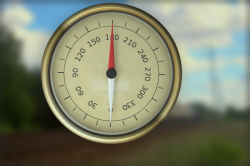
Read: 180°
